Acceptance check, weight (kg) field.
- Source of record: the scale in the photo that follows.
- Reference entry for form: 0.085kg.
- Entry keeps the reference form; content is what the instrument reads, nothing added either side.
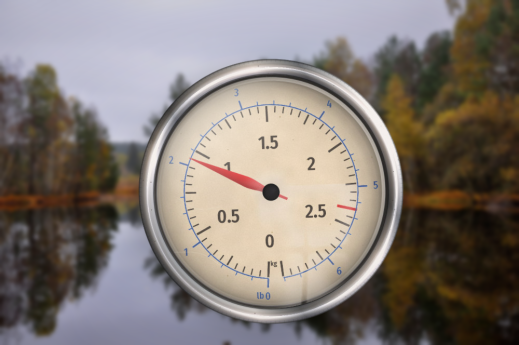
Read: 0.95kg
